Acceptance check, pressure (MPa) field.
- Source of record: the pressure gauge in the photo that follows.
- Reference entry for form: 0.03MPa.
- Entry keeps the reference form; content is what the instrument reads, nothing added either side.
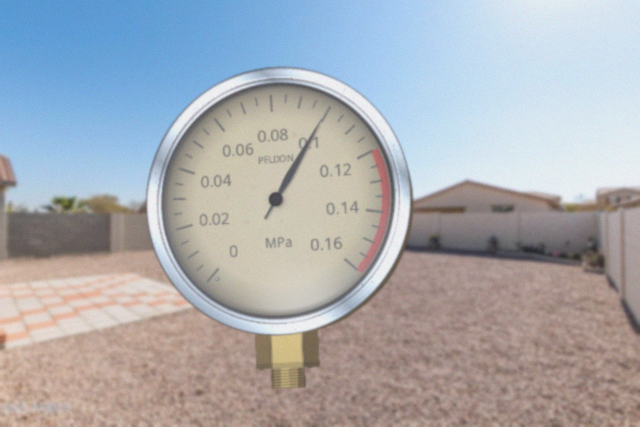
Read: 0.1MPa
